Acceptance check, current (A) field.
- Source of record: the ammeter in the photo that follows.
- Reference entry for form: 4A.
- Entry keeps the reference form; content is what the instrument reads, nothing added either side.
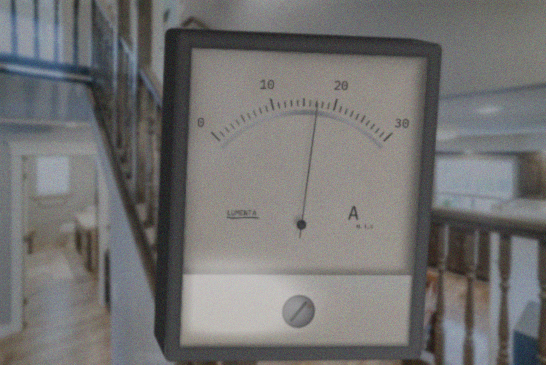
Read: 17A
